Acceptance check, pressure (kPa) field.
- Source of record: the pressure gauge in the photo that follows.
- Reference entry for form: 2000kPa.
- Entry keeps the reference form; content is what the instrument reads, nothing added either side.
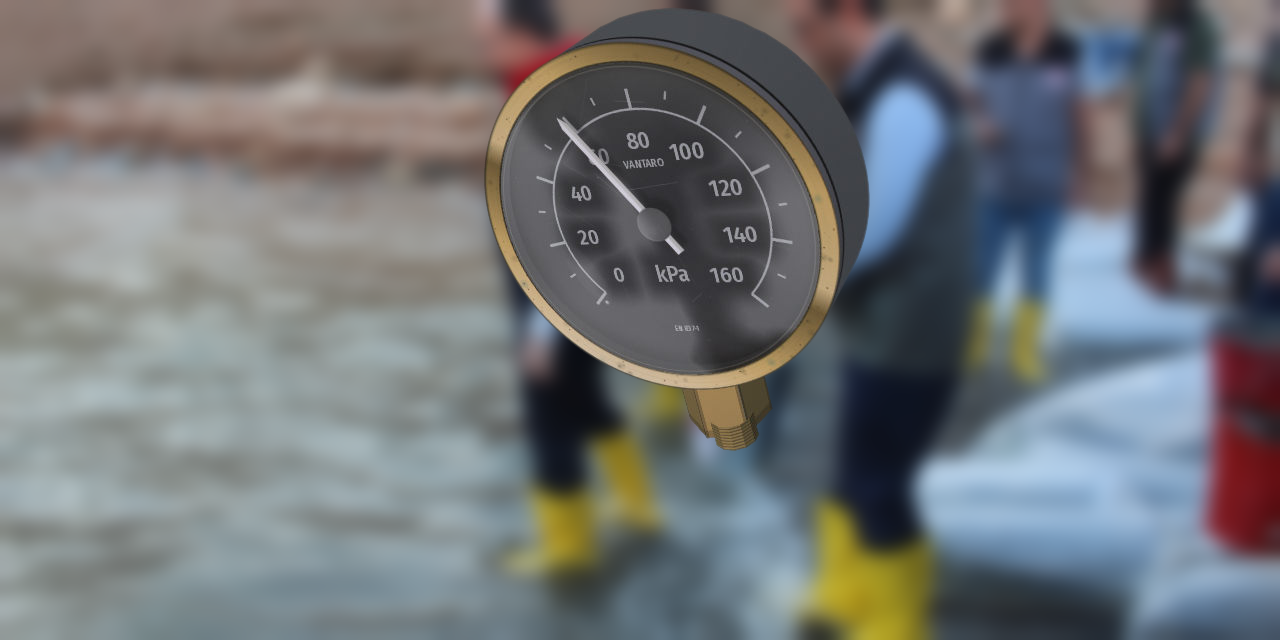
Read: 60kPa
